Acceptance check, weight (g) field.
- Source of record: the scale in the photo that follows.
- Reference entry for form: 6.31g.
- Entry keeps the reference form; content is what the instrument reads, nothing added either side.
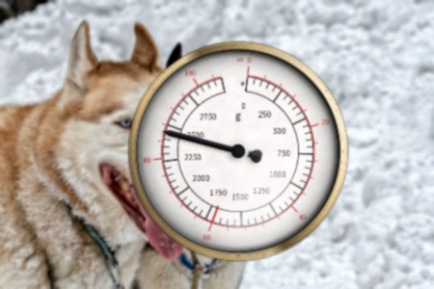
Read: 2450g
